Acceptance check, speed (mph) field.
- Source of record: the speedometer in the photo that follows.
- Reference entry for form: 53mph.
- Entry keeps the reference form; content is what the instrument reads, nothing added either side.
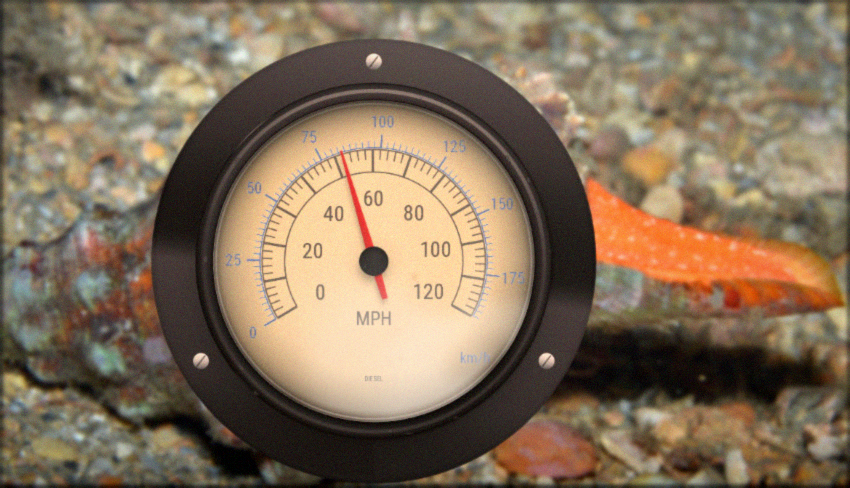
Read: 52mph
